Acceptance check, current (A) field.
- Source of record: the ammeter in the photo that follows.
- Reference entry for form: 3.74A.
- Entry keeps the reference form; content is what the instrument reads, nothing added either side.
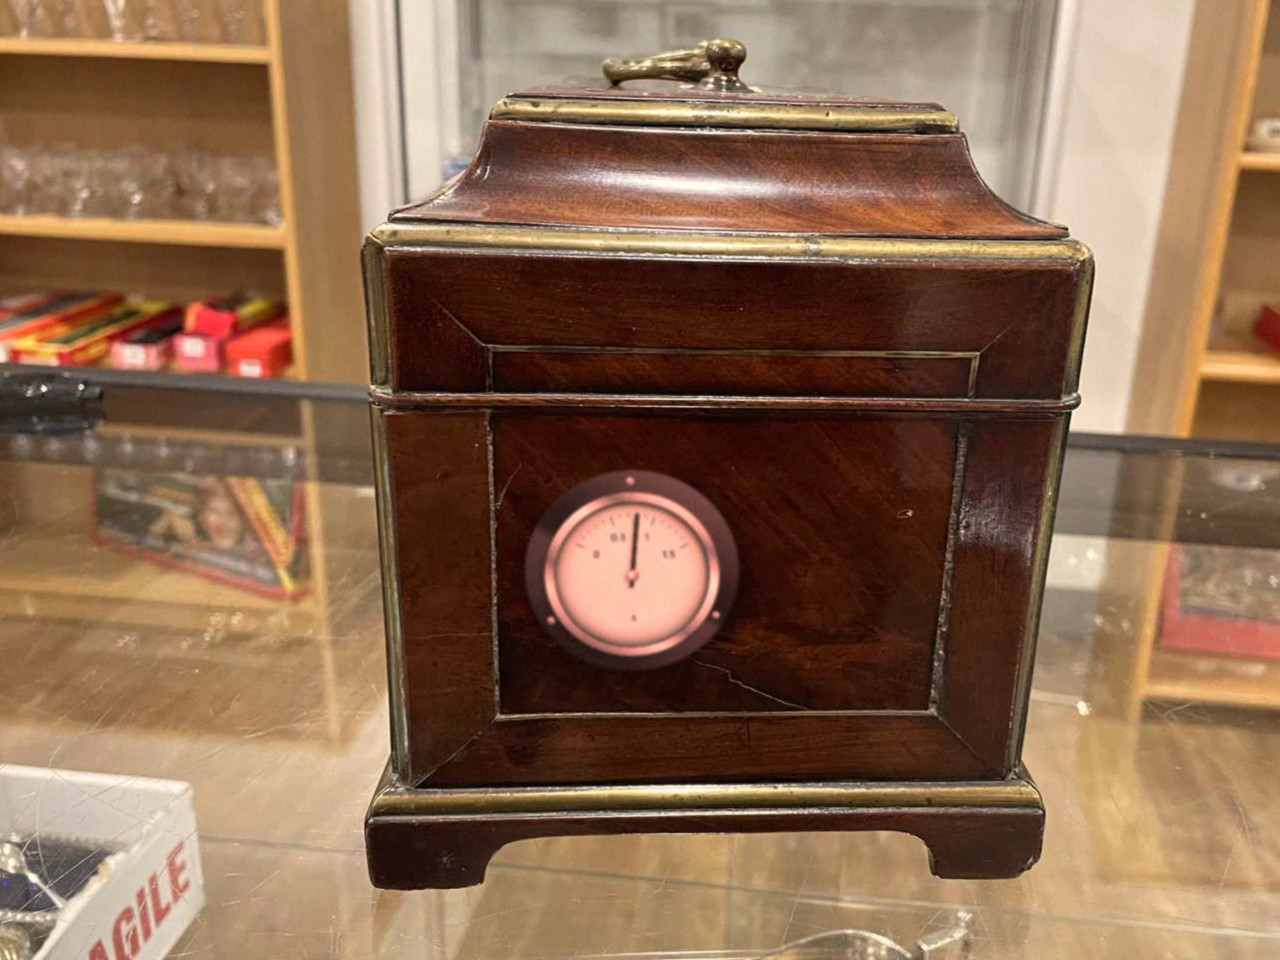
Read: 0.8A
